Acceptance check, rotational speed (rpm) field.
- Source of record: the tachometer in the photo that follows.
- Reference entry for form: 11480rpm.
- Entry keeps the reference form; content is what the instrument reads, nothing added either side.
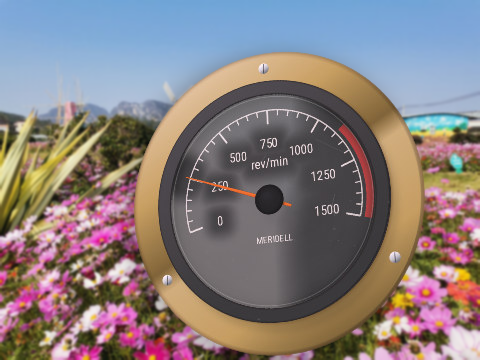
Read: 250rpm
